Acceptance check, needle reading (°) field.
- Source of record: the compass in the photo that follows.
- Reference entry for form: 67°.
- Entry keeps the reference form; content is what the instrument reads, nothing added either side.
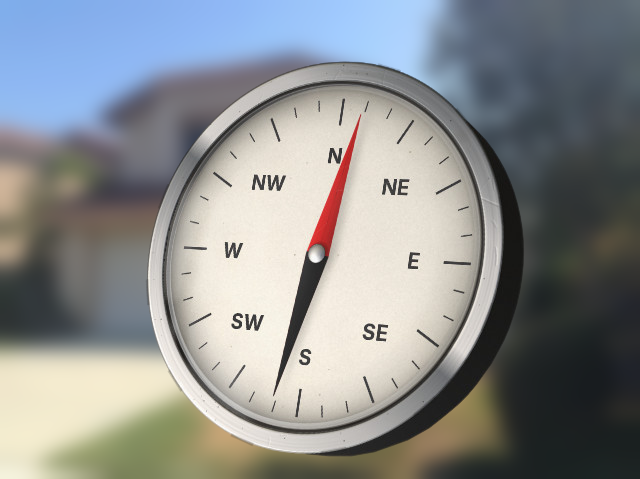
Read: 10°
